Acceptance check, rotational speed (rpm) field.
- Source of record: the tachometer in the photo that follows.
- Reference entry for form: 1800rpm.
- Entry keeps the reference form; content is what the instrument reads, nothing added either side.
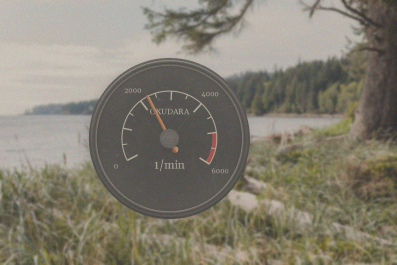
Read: 2250rpm
